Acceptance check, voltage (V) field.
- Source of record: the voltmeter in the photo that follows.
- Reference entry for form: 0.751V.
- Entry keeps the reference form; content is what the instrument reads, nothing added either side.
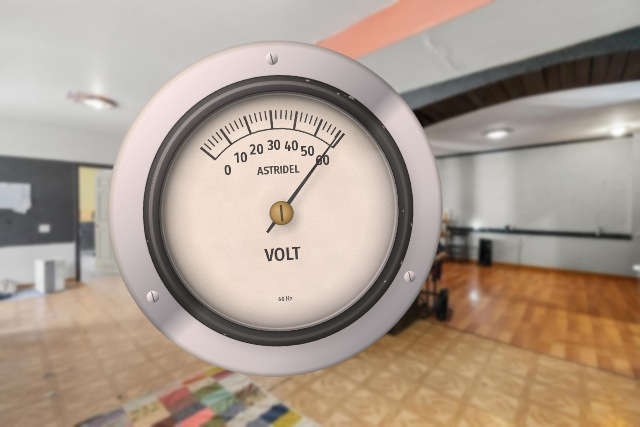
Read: 58V
